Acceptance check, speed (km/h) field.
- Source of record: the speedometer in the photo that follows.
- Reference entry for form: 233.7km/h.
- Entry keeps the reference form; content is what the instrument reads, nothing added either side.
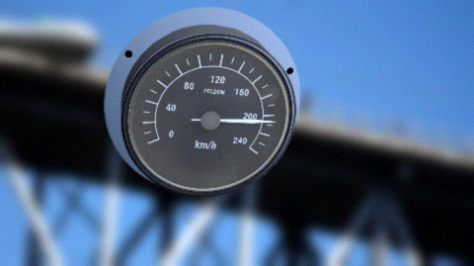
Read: 205km/h
